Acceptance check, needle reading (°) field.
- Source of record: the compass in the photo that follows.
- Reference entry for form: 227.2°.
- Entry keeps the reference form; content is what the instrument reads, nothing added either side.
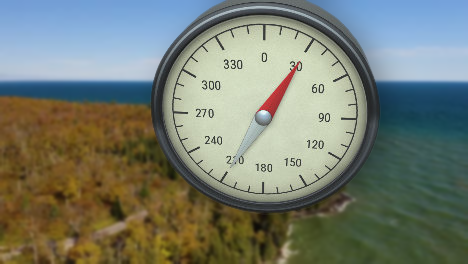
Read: 30°
